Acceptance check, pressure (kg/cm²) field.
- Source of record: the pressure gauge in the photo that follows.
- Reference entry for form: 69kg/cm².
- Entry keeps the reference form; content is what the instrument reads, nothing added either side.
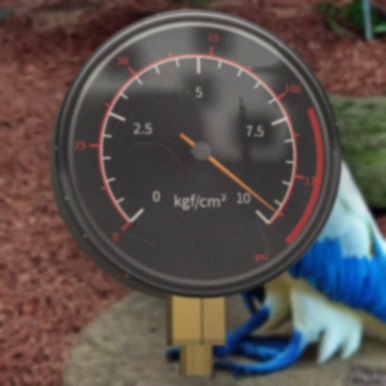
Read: 9.75kg/cm²
